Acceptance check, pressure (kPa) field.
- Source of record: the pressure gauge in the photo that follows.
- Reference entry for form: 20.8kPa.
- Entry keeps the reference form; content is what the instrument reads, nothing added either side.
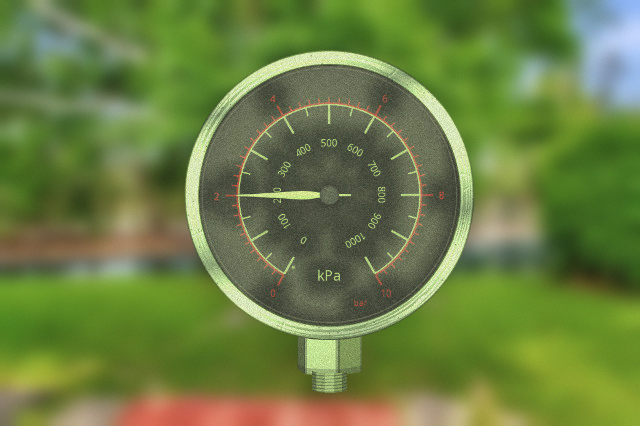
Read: 200kPa
